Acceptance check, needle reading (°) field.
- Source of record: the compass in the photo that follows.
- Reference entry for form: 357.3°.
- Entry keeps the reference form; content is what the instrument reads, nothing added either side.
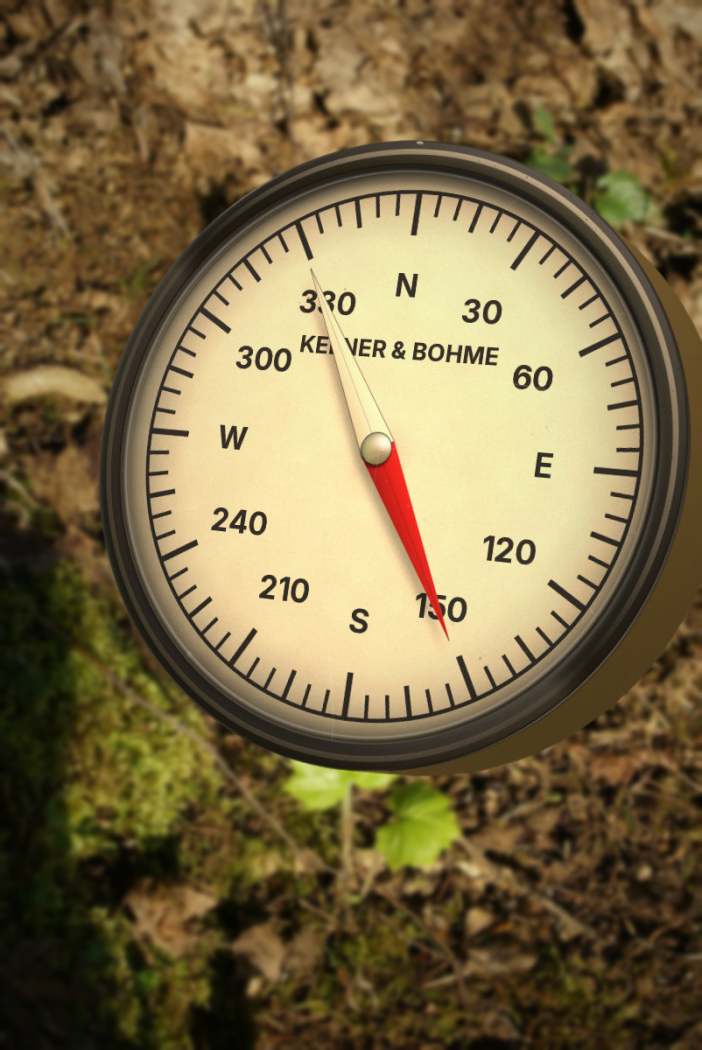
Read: 150°
